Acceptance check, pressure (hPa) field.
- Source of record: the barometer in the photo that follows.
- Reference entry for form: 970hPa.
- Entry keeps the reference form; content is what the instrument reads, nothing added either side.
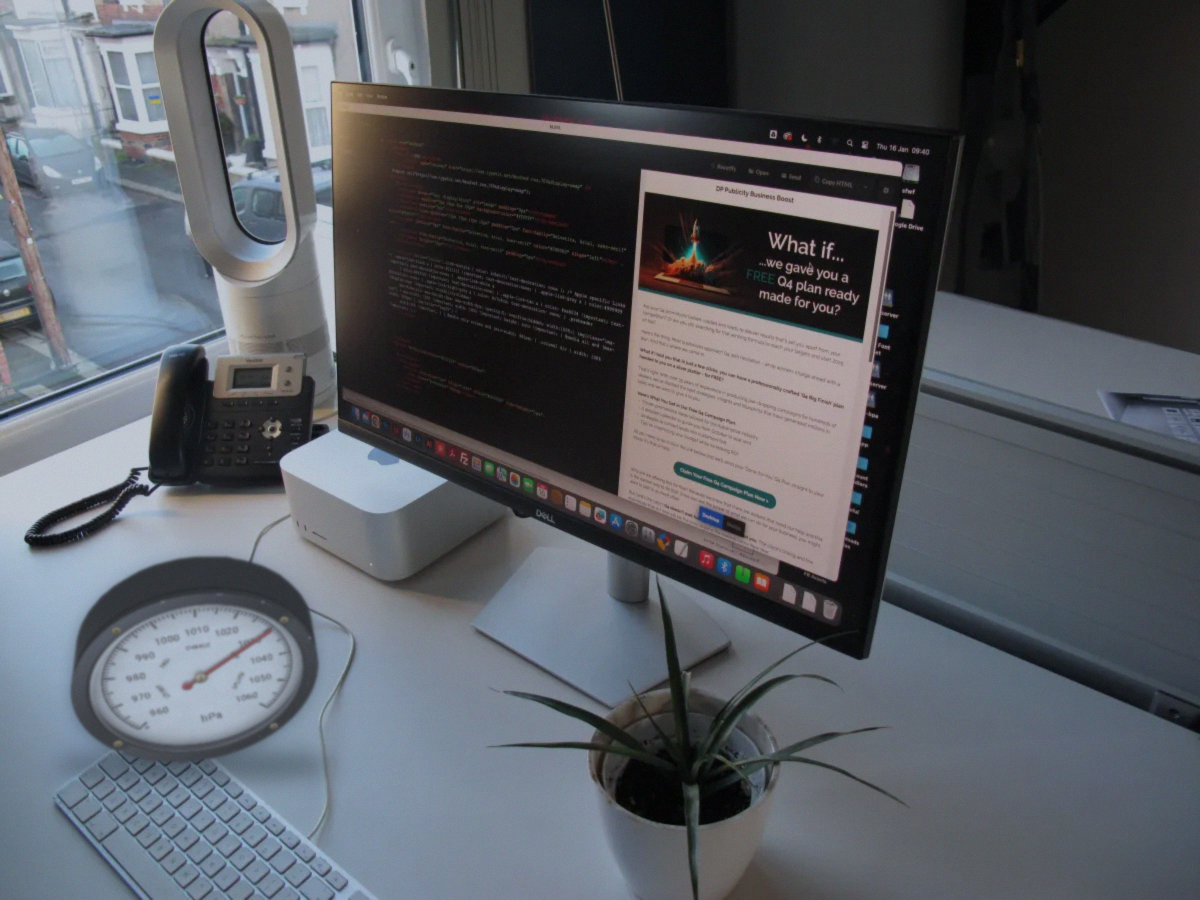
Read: 1030hPa
